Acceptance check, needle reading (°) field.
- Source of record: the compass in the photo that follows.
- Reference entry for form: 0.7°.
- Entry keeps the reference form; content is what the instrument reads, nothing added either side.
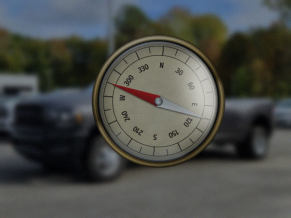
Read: 285°
